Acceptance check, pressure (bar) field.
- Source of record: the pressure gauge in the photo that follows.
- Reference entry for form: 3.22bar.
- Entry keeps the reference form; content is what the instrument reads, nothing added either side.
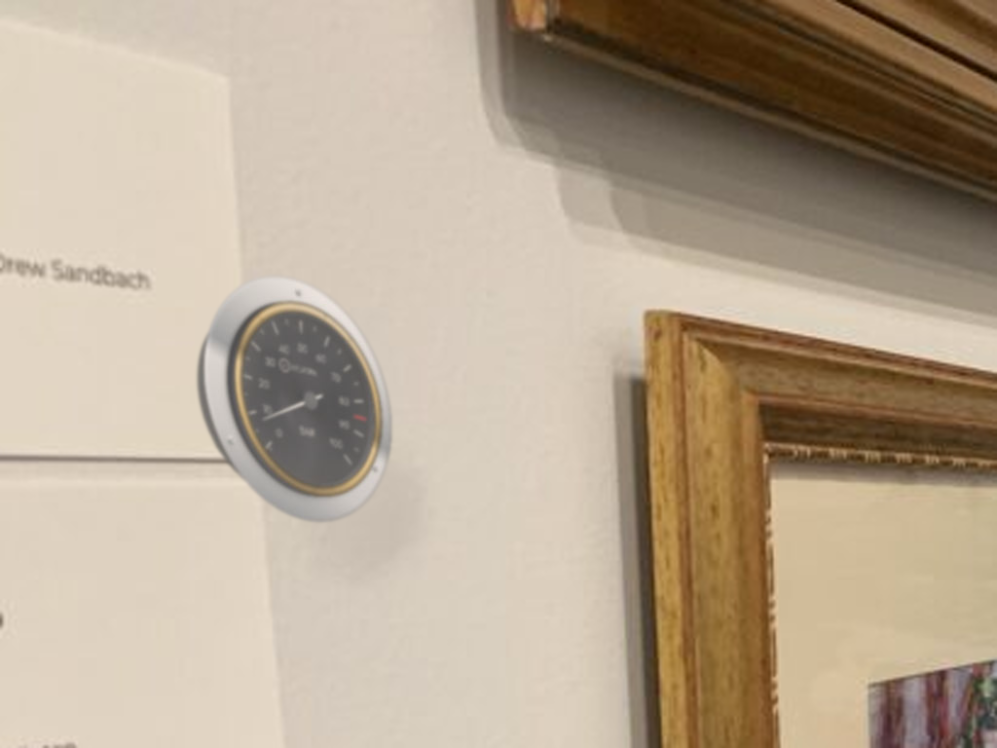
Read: 7.5bar
